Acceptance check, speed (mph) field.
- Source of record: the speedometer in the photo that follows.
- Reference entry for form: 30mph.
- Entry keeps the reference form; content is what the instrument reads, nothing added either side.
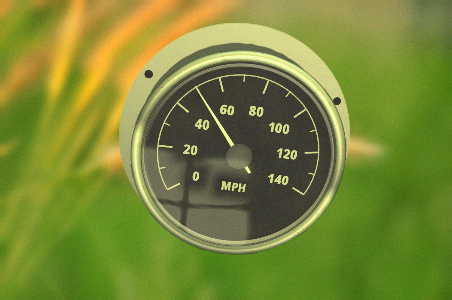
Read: 50mph
